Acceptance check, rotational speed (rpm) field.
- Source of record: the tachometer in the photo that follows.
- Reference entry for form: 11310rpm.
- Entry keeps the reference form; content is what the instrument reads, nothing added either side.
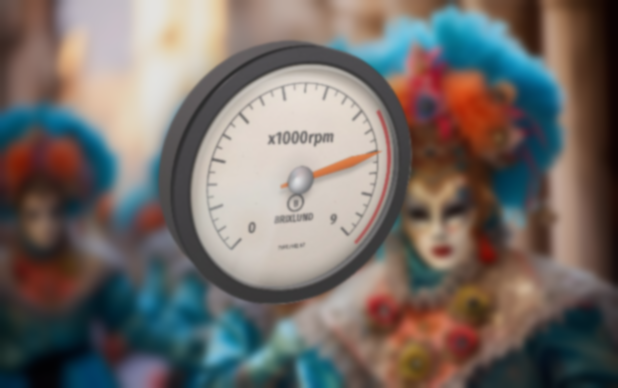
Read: 7000rpm
